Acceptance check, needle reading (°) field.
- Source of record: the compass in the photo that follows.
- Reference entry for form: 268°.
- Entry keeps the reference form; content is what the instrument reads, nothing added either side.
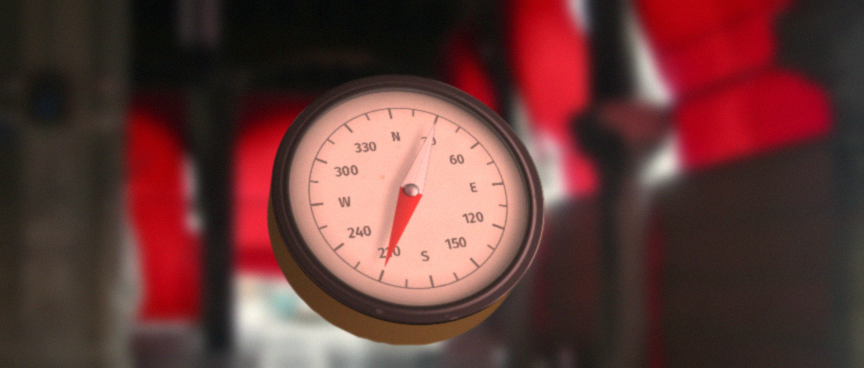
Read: 210°
